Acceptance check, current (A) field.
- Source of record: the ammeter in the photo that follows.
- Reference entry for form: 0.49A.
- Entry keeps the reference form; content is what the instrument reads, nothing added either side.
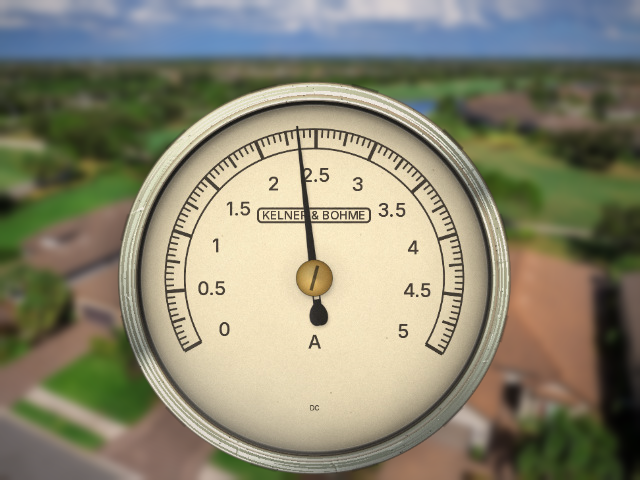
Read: 2.35A
